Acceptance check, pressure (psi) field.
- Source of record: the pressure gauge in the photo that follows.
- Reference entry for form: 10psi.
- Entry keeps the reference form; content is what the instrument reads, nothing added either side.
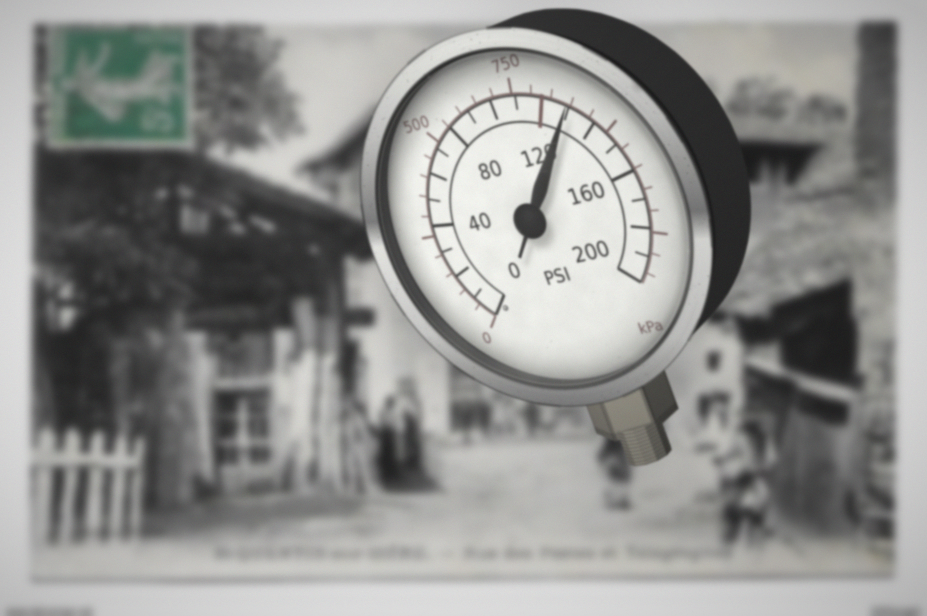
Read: 130psi
